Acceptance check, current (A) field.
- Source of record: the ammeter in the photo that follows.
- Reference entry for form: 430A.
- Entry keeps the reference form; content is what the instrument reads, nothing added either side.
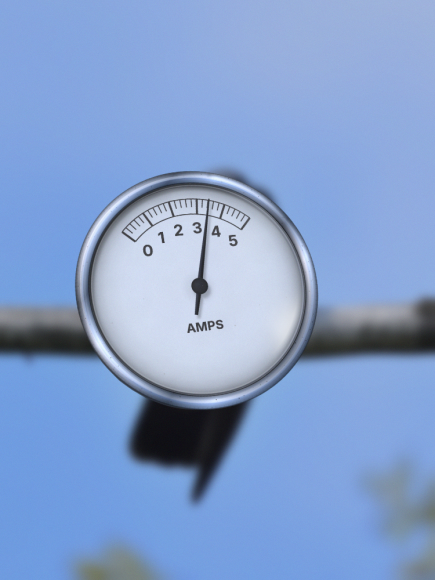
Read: 3.4A
